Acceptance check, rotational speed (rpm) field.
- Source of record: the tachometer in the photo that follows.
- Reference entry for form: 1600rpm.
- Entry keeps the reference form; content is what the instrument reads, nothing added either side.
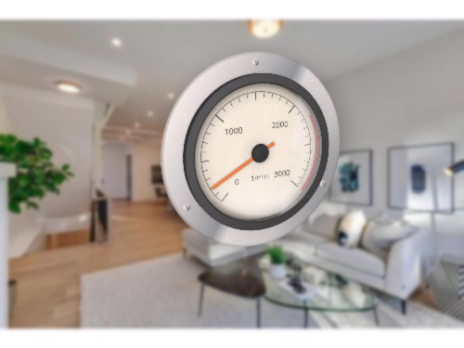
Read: 200rpm
